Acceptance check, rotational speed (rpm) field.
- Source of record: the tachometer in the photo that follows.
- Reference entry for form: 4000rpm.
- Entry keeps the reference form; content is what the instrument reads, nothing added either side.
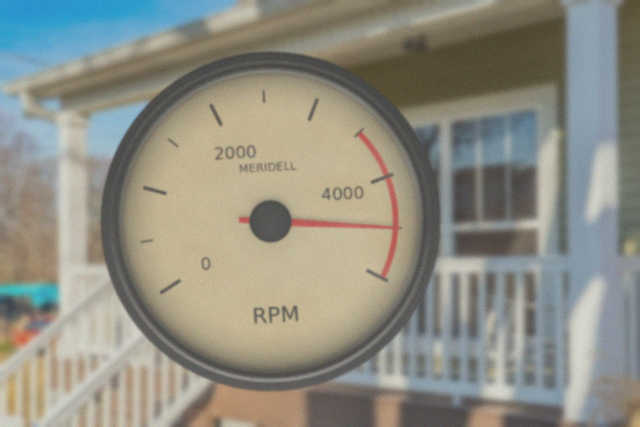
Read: 4500rpm
